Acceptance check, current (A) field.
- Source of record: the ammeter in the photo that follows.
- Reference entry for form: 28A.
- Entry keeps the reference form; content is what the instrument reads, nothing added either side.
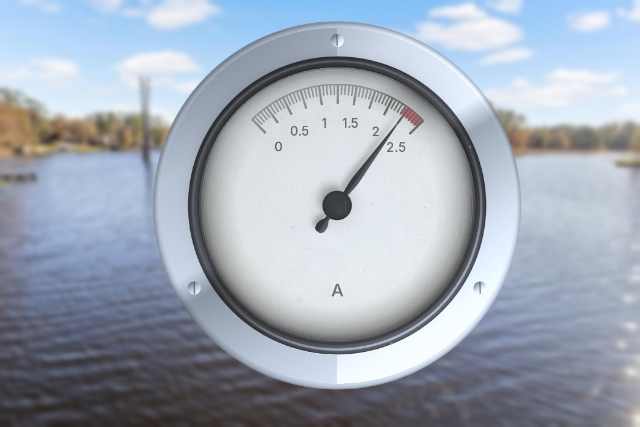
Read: 2.25A
